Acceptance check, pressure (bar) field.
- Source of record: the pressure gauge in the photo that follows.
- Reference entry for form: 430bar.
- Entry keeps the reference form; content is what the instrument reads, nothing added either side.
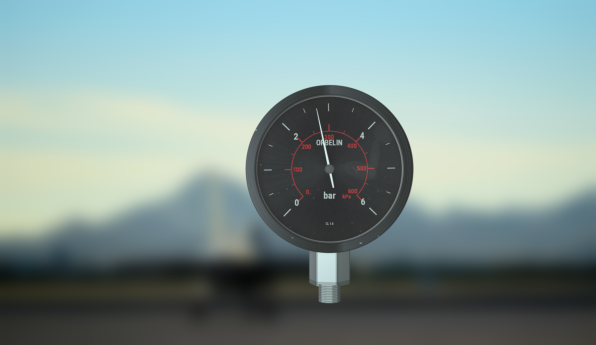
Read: 2.75bar
